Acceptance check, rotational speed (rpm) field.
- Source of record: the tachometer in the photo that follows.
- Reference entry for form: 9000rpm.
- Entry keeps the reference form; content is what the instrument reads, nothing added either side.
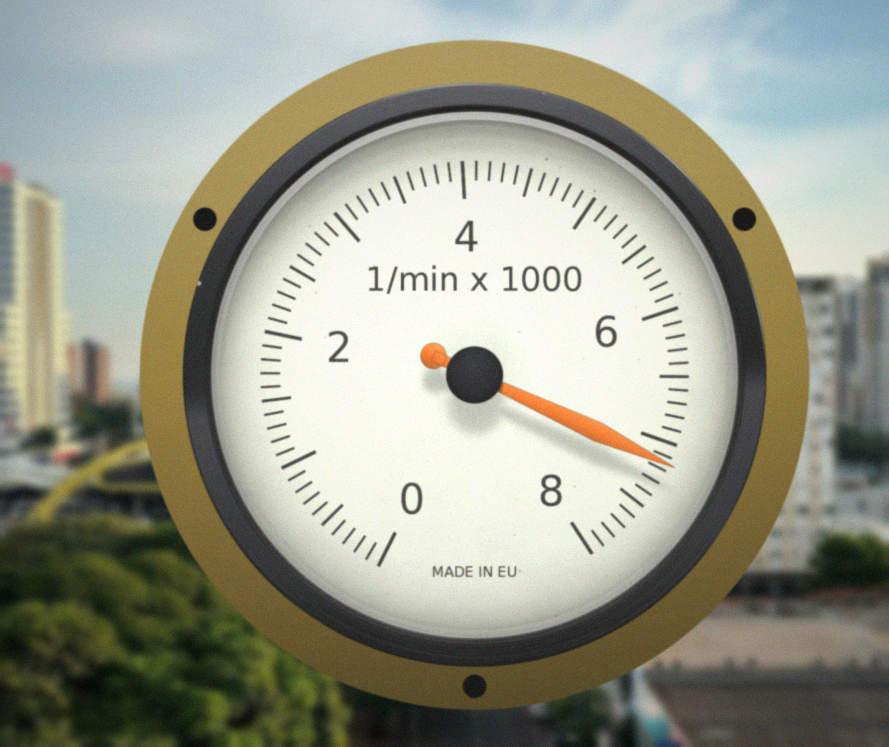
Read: 7150rpm
